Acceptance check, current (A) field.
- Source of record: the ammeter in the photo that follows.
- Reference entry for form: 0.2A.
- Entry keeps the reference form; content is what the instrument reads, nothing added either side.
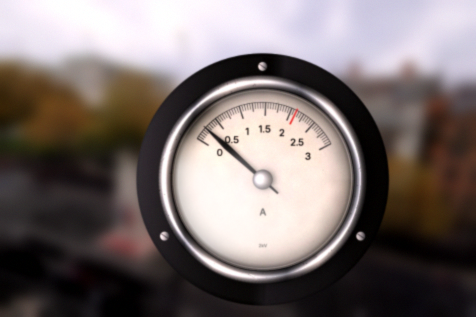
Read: 0.25A
